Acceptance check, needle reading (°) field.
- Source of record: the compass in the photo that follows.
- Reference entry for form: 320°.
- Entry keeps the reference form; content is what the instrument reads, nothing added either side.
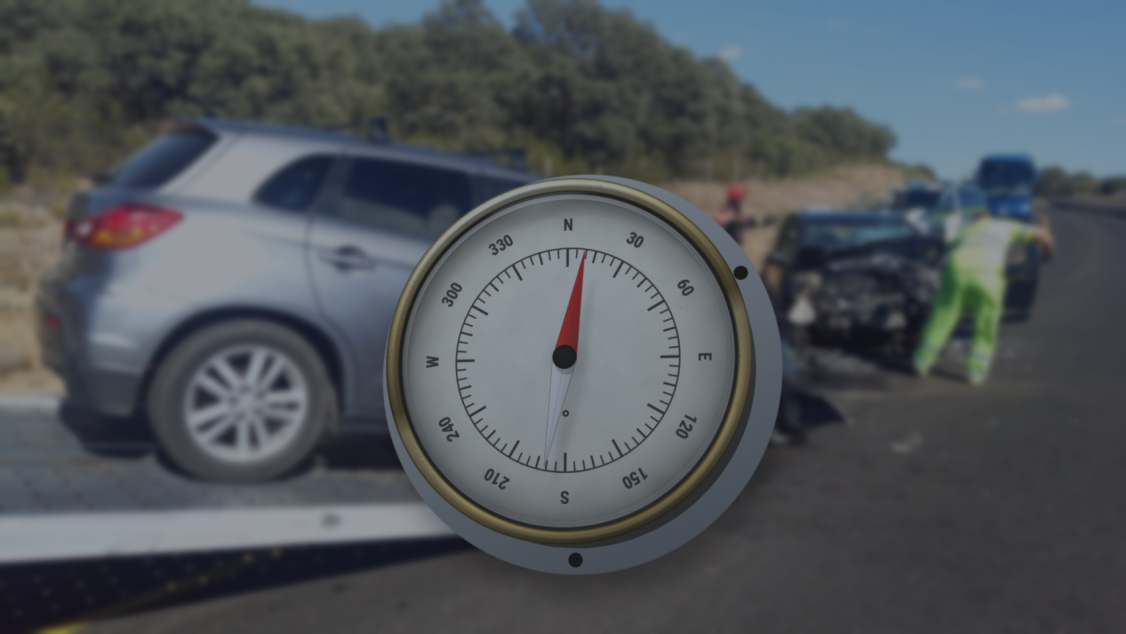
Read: 10°
